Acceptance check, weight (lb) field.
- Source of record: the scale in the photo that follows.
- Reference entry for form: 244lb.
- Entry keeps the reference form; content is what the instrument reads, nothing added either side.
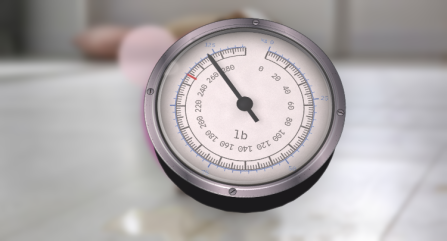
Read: 270lb
